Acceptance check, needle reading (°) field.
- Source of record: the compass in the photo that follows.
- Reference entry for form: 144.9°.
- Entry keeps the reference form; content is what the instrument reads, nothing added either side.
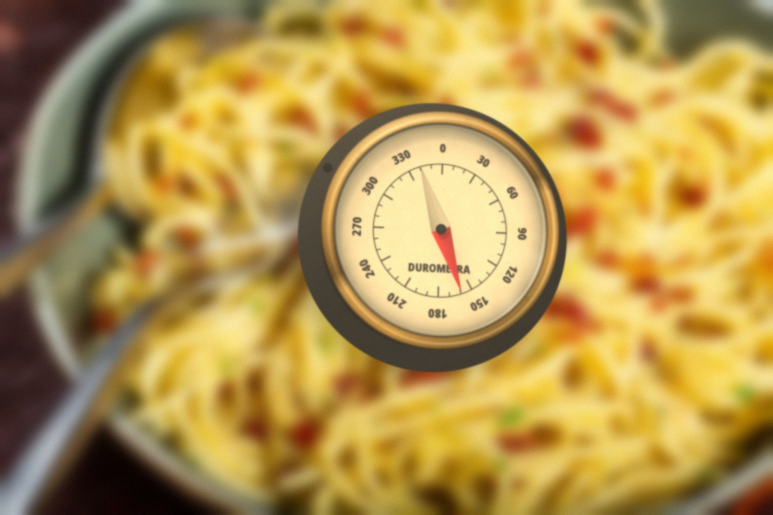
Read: 160°
